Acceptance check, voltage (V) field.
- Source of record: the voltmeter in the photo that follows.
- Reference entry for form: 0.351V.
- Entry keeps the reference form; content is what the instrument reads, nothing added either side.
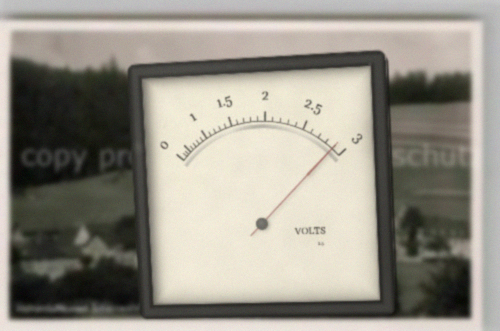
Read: 2.9V
